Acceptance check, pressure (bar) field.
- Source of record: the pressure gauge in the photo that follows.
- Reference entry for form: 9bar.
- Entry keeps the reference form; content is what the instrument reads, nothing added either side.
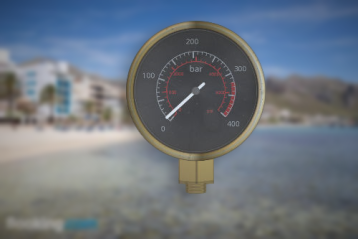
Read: 10bar
